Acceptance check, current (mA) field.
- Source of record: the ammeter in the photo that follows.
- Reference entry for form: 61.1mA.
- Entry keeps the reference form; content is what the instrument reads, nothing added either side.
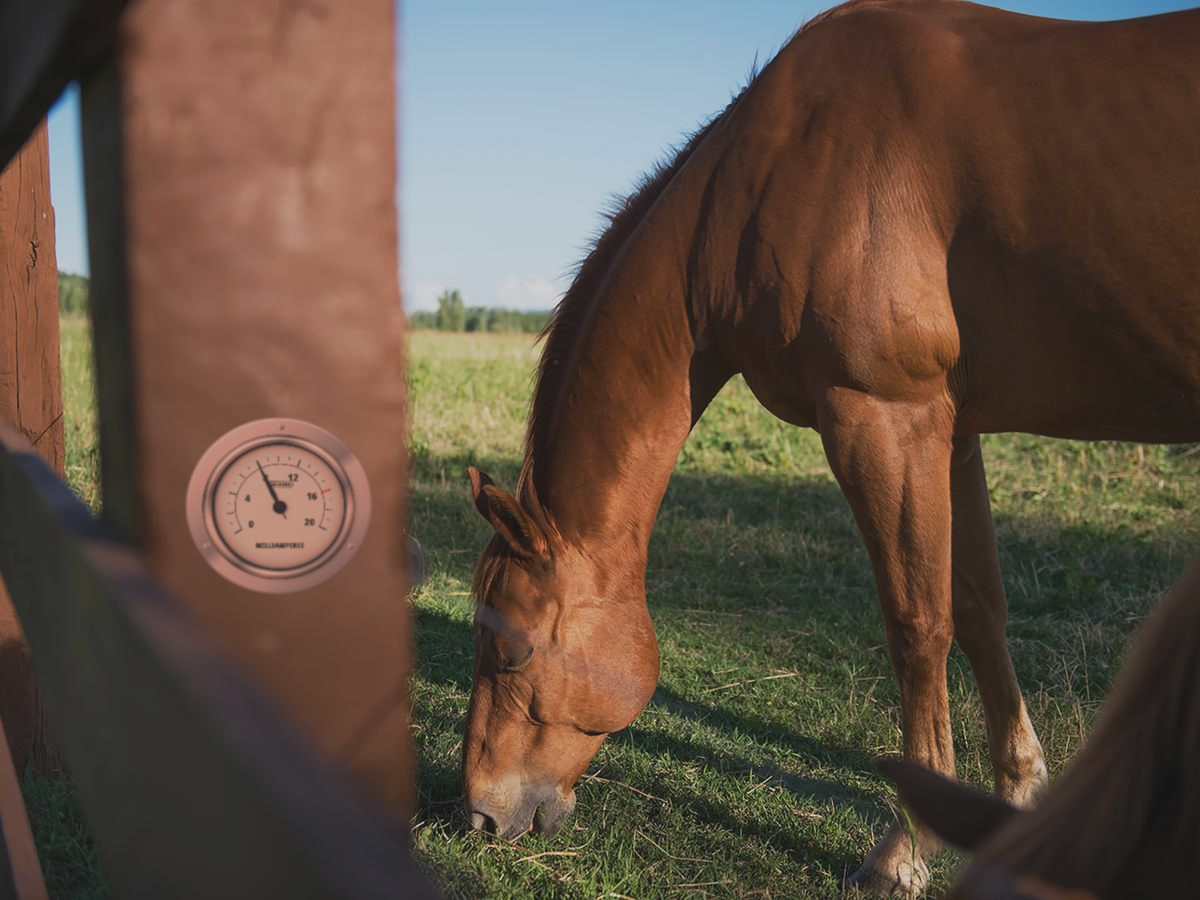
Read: 8mA
